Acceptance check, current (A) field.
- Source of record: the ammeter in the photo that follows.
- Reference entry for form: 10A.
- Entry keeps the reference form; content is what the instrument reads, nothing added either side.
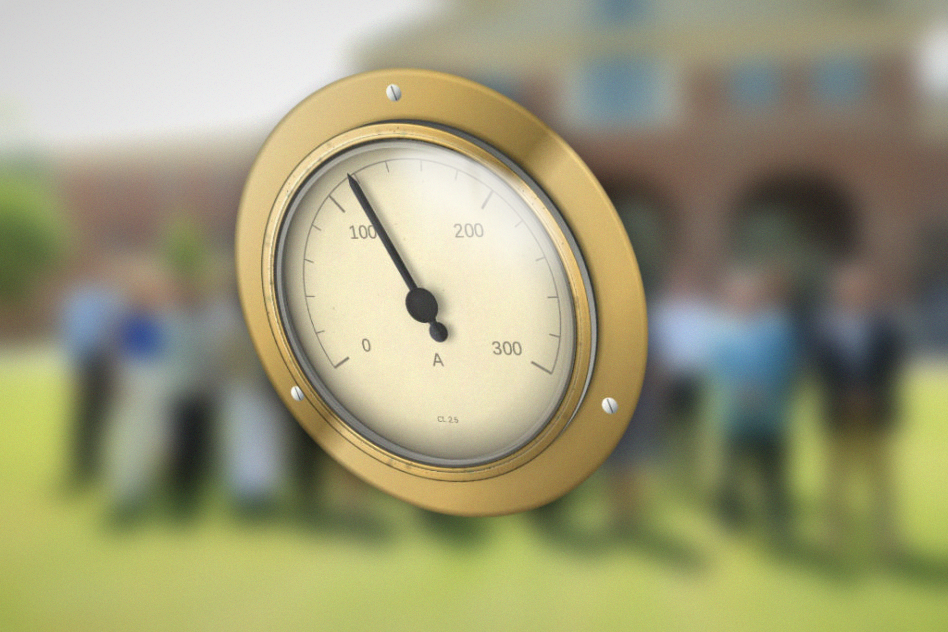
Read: 120A
